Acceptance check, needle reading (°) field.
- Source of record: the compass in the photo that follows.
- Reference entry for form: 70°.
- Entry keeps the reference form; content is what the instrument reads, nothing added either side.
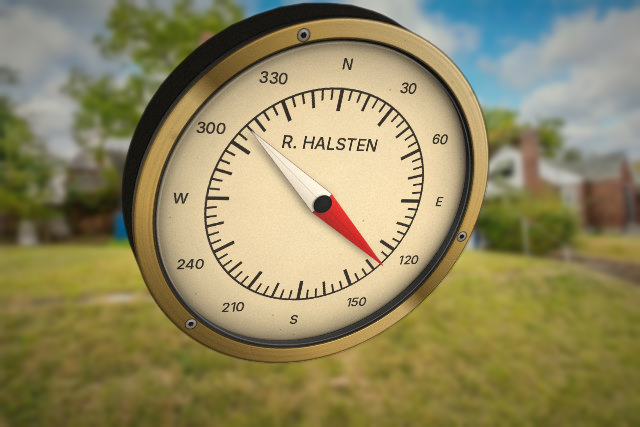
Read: 130°
